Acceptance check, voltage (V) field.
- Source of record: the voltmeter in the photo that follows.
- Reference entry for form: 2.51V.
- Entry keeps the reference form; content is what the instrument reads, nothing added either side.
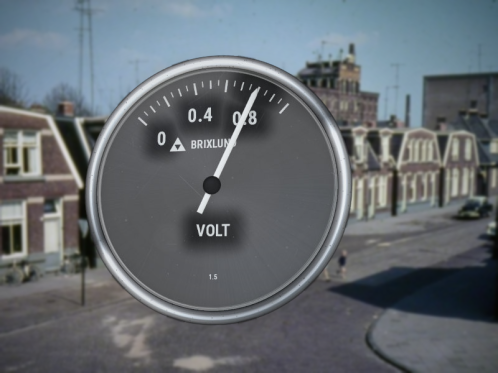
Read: 0.8V
